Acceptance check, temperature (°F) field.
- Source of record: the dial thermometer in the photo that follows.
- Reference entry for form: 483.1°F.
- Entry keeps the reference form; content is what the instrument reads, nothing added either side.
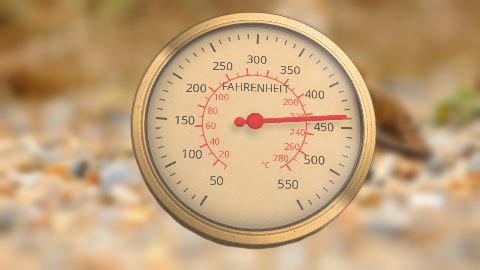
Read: 440°F
